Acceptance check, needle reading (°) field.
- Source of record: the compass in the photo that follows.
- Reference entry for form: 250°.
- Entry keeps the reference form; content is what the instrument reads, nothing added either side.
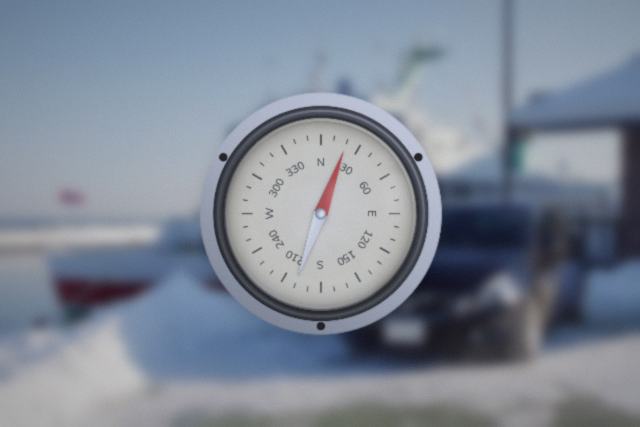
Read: 20°
